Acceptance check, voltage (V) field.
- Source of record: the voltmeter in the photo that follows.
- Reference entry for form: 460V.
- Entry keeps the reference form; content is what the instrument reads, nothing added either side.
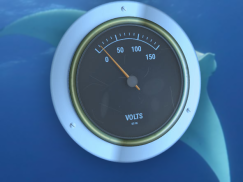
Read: 10V
